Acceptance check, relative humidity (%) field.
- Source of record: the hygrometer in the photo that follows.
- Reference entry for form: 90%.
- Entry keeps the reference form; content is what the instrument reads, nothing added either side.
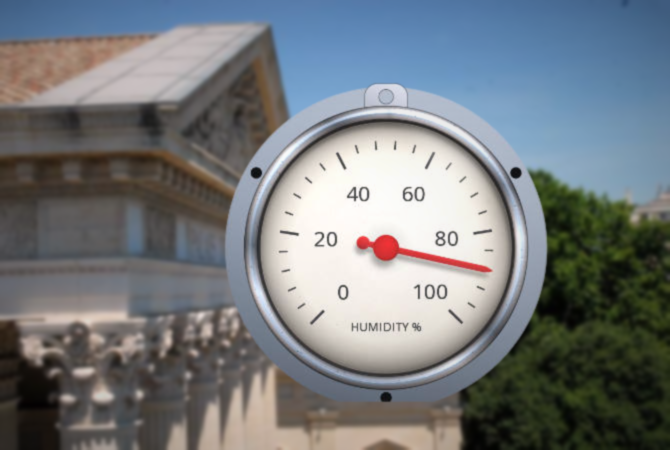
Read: 88%
